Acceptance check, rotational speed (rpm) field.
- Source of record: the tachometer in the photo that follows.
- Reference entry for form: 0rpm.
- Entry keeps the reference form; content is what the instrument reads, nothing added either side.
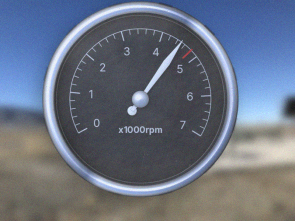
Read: 4500rpm
